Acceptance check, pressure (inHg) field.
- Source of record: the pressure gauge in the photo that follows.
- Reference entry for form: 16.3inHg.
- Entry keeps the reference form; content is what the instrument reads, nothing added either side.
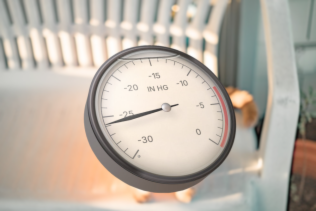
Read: -26inHg
